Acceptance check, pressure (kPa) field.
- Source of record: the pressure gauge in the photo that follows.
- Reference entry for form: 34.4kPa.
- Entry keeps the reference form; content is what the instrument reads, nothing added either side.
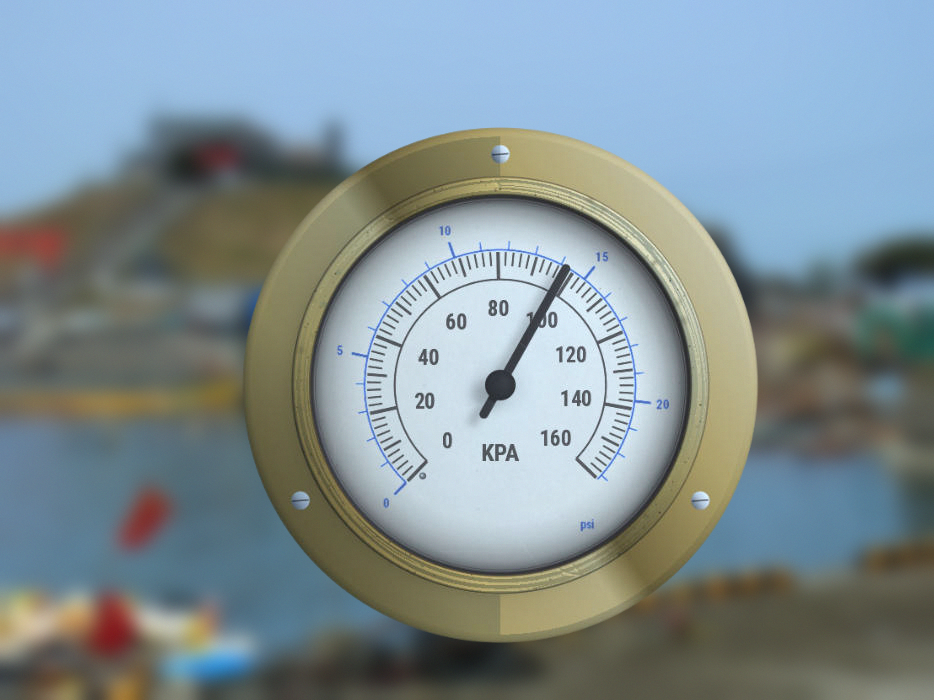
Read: 98kPa
